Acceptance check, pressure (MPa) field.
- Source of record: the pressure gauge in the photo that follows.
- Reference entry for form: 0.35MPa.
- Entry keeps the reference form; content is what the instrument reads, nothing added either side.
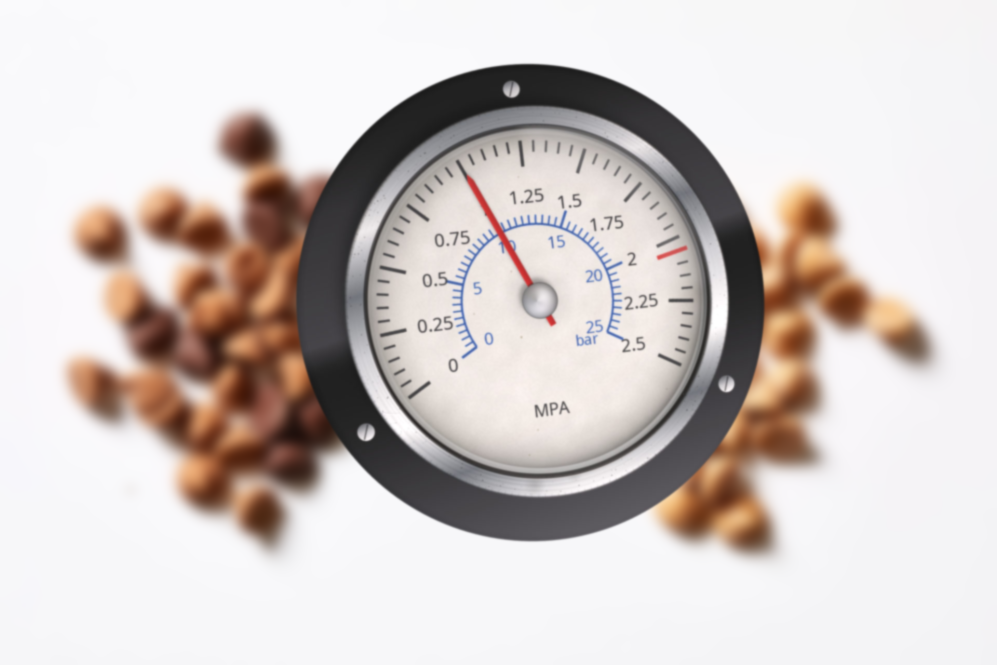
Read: 1MPa
